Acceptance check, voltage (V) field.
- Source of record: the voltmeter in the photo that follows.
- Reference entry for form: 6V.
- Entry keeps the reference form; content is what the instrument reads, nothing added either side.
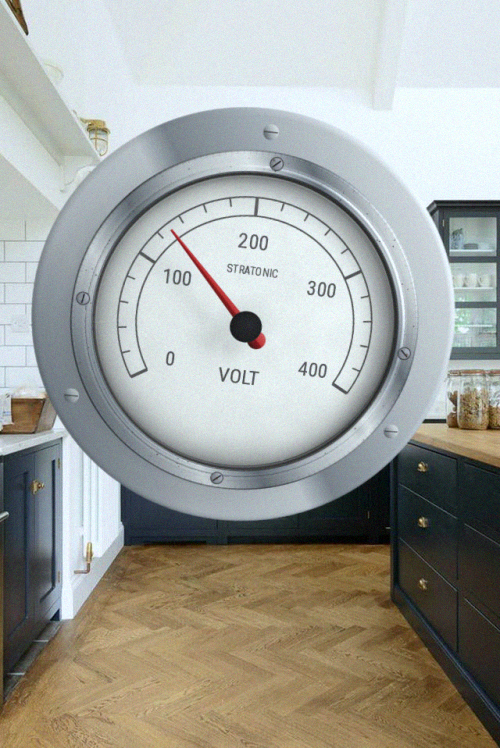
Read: 130V
